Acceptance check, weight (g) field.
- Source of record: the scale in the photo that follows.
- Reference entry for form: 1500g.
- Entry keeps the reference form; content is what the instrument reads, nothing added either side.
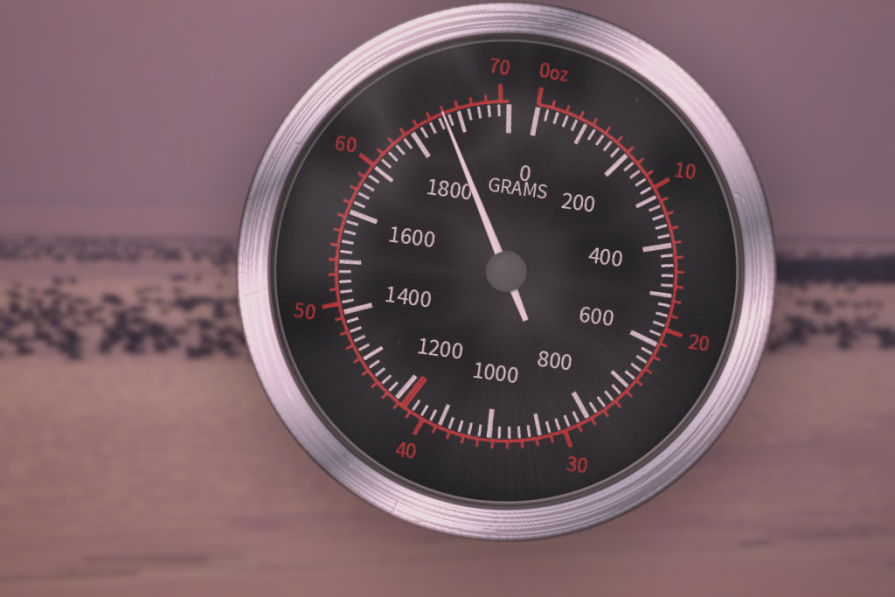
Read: 1870g
